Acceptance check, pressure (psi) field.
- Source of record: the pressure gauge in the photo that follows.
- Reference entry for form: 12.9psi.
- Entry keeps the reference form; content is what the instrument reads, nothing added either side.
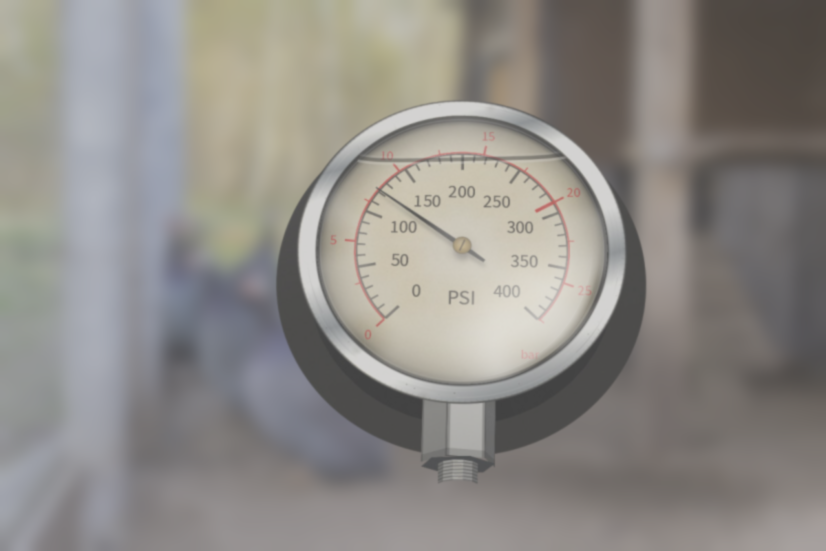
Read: 120psi
